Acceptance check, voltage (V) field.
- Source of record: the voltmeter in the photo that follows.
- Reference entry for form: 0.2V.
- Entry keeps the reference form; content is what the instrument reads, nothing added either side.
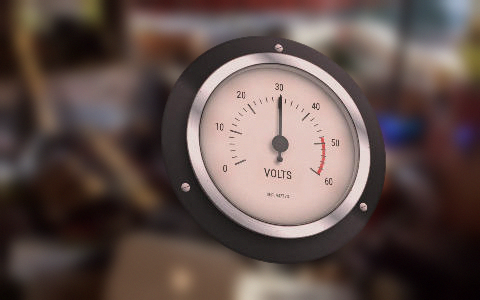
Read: 30V
